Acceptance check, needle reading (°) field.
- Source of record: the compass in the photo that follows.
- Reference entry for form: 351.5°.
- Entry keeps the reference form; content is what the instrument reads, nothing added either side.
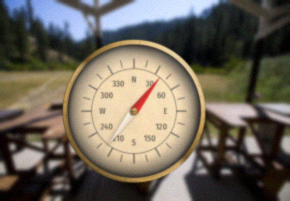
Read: 37.5°
